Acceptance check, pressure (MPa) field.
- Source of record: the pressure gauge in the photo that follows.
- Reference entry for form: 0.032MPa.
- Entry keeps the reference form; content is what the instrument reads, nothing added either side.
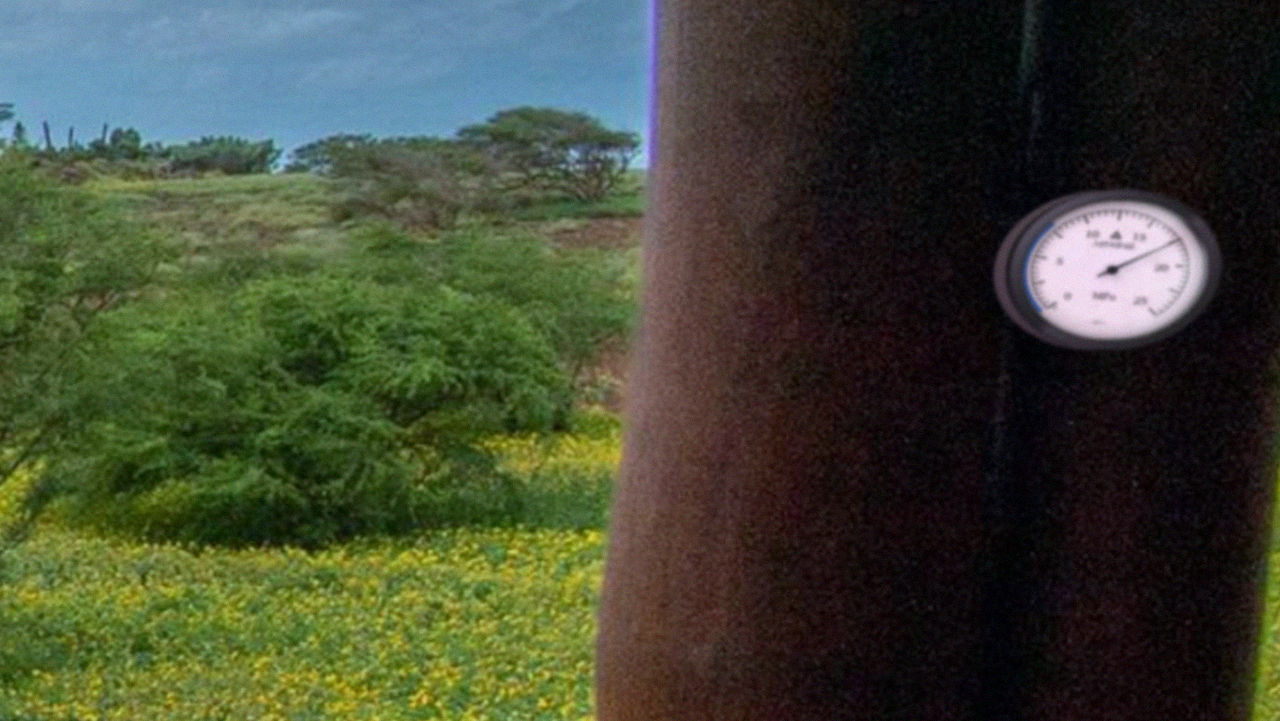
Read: 17.5MPa
